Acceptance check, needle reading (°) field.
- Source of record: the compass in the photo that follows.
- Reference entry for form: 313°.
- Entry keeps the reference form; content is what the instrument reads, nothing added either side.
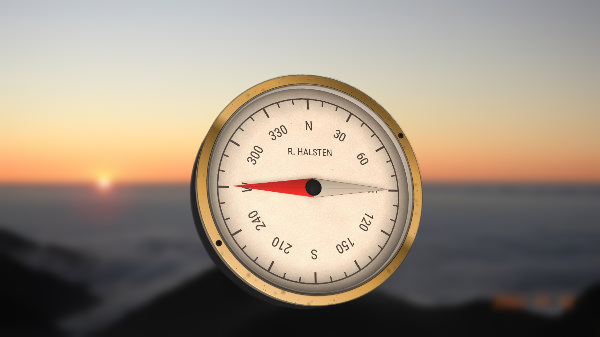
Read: 270°
